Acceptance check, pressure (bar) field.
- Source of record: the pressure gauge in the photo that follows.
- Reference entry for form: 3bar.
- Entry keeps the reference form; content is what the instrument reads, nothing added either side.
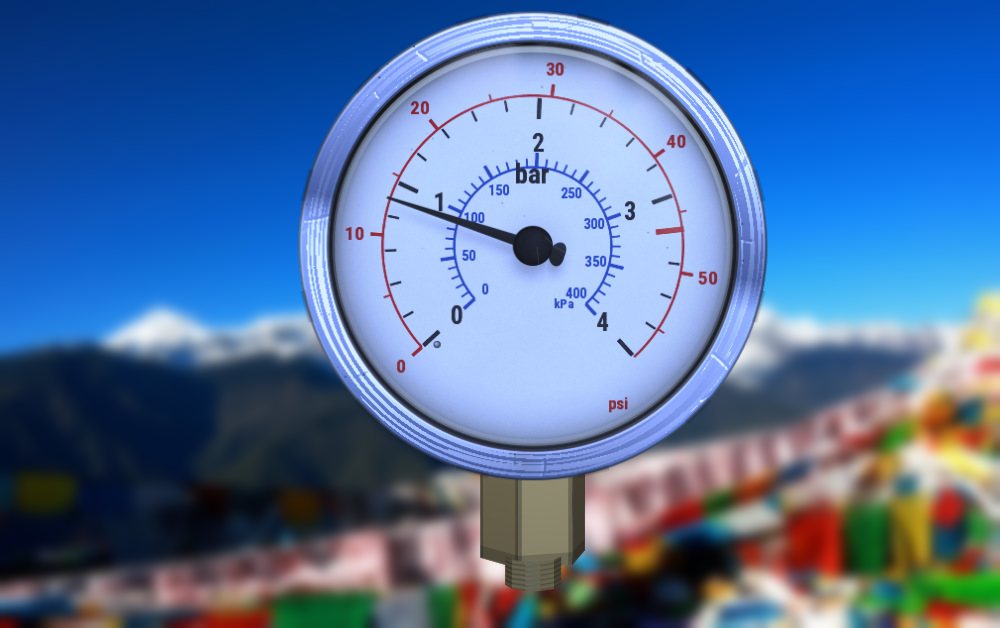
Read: 0.9bar
